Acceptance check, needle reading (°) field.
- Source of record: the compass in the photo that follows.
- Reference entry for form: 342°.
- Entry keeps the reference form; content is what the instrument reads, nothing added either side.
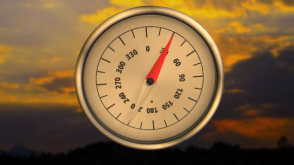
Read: 30°
